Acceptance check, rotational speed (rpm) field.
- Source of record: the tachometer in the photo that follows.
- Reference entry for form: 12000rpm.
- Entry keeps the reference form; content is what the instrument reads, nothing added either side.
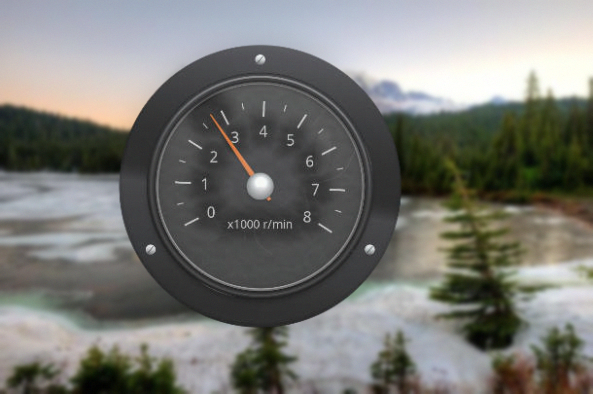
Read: 2750rpm
